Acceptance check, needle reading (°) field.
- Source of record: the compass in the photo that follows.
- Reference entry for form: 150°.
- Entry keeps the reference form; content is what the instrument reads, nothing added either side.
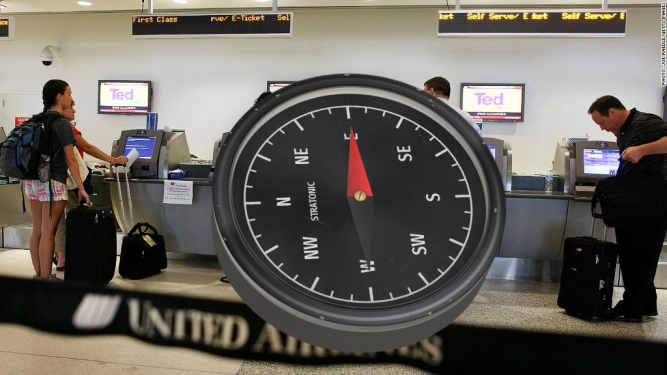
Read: 90°
